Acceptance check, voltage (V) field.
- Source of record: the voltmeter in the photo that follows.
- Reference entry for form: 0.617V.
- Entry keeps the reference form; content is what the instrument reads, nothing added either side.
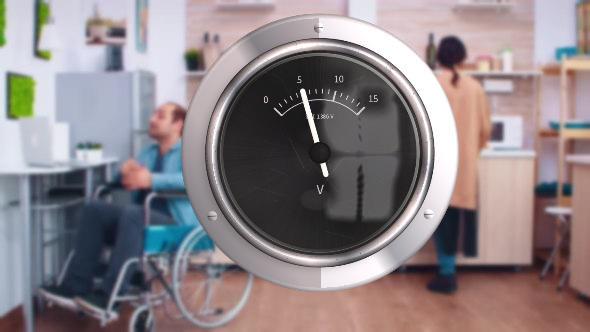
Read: 5V
